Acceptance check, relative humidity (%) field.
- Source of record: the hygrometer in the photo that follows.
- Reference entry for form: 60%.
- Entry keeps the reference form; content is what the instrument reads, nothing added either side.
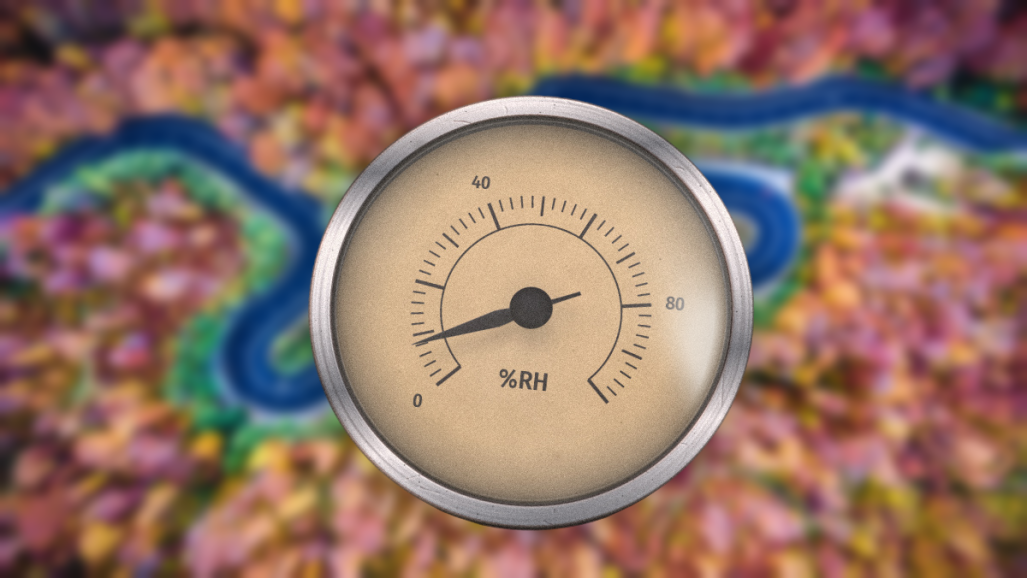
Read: 8%
